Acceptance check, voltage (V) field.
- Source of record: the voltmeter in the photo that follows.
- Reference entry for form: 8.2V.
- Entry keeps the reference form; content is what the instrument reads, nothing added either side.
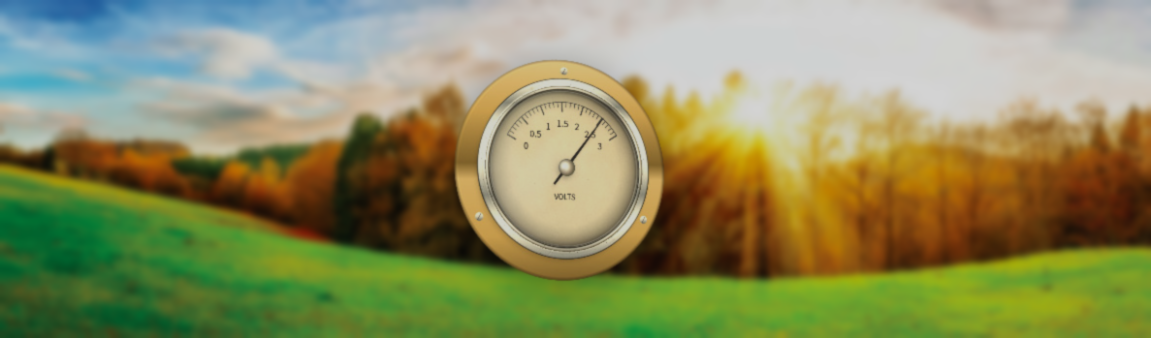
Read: 2.5V
